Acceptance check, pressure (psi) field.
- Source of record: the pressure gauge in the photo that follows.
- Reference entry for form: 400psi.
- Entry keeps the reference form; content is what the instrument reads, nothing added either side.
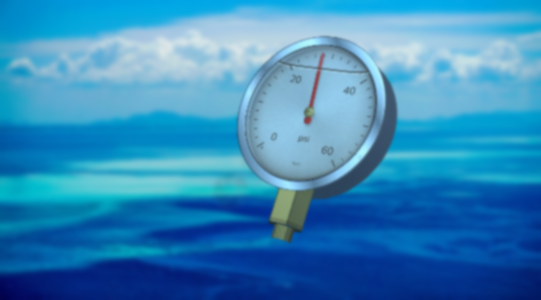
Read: 28psi
